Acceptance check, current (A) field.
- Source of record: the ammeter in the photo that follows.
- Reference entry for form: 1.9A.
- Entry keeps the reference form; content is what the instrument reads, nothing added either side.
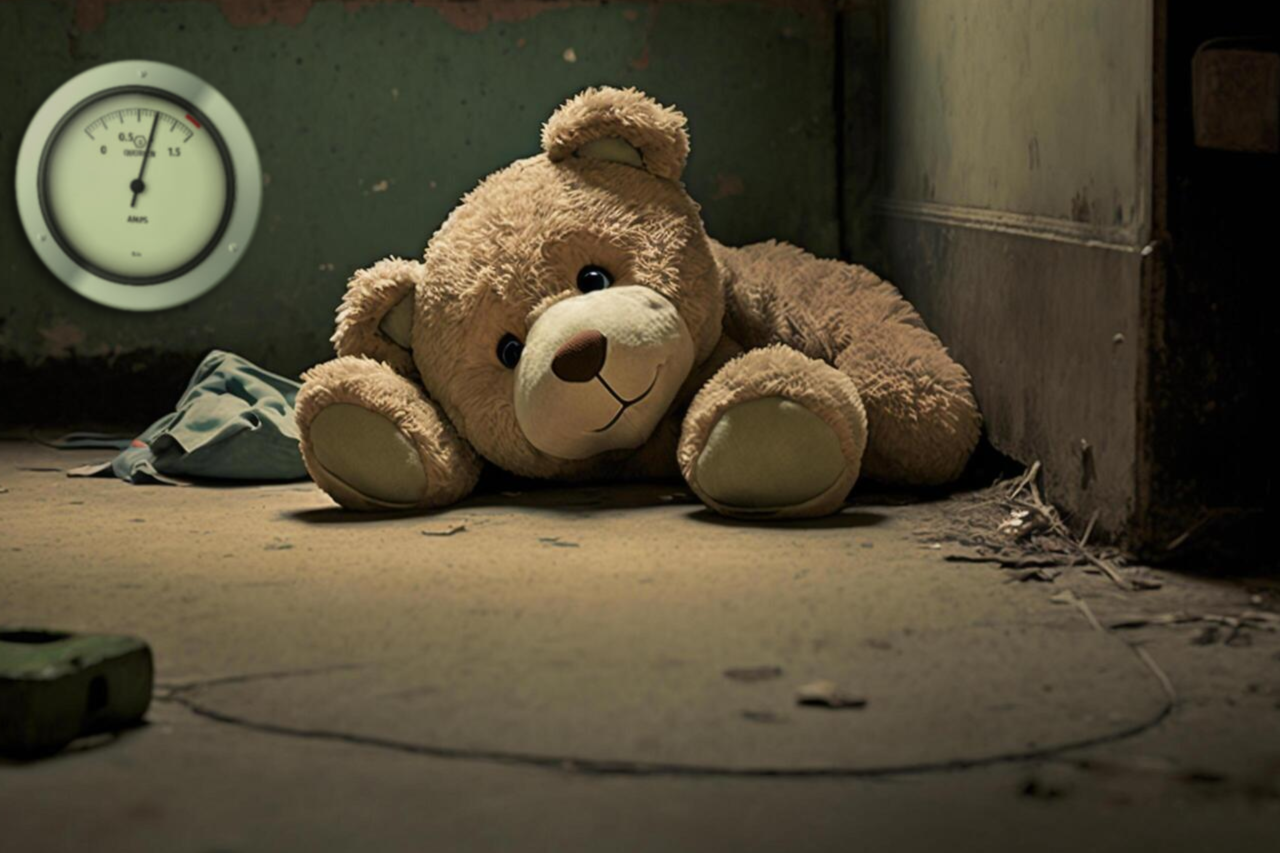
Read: 1A
